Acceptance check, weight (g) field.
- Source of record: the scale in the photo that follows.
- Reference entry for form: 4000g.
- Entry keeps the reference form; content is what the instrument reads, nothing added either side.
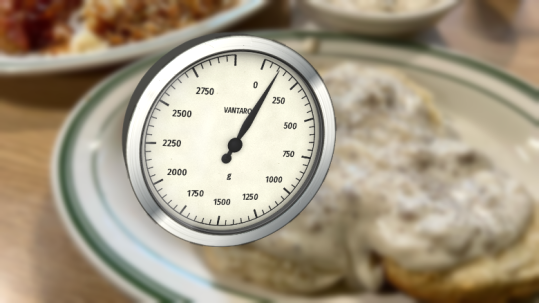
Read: 100g
